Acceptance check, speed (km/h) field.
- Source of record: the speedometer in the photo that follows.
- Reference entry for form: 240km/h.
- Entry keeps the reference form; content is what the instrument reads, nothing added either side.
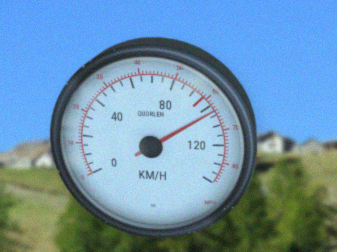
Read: 102.5km/h
